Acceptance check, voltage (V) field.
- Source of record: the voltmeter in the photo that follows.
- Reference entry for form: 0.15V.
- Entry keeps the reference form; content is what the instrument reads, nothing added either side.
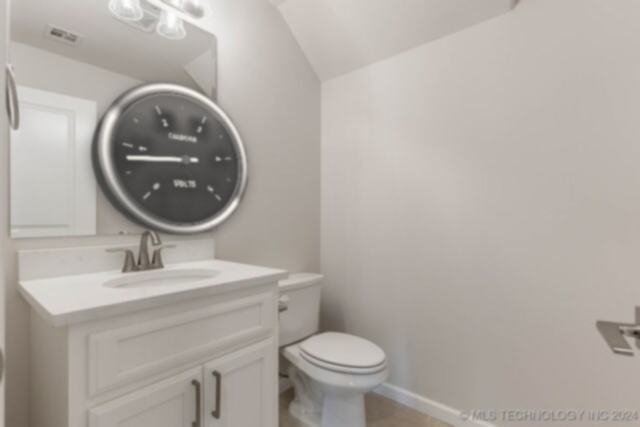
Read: 0.75V
